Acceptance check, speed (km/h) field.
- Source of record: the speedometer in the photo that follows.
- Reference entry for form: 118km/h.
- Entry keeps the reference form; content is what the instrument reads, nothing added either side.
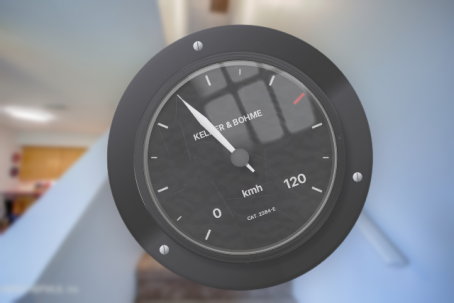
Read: 50km/h
